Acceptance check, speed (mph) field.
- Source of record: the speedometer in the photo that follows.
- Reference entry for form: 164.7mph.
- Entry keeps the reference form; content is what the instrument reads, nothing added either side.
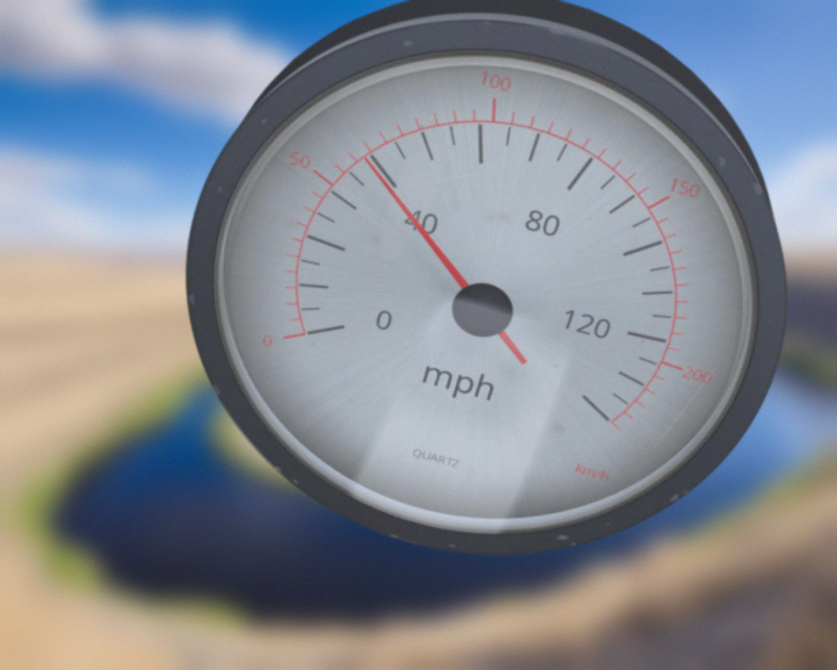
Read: 40mph
